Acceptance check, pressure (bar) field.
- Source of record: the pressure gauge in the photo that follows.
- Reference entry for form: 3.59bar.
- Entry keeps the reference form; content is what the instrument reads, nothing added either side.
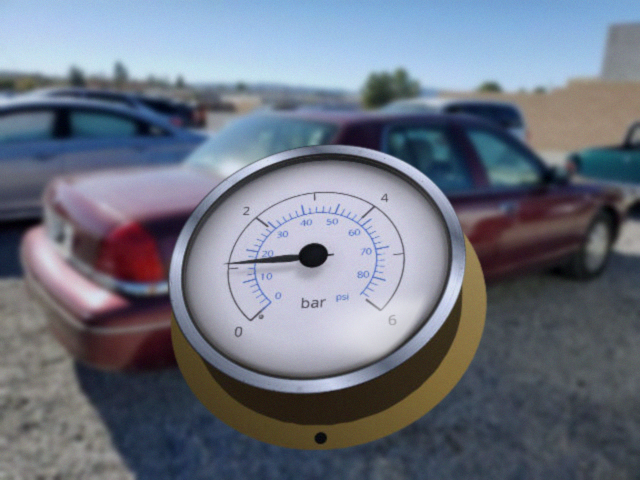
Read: 1bar
